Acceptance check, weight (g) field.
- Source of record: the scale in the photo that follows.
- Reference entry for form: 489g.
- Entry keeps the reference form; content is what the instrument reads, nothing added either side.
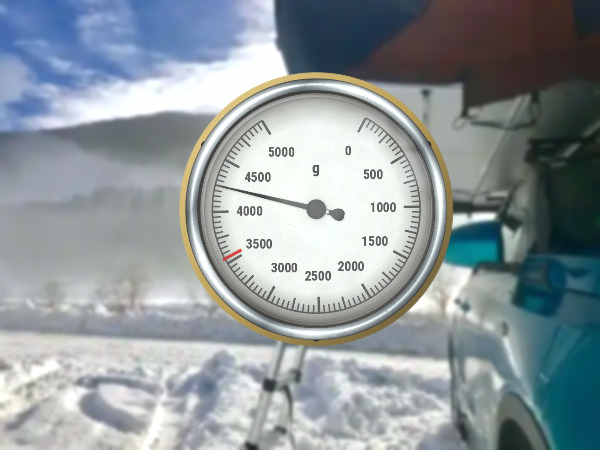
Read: 4250g
